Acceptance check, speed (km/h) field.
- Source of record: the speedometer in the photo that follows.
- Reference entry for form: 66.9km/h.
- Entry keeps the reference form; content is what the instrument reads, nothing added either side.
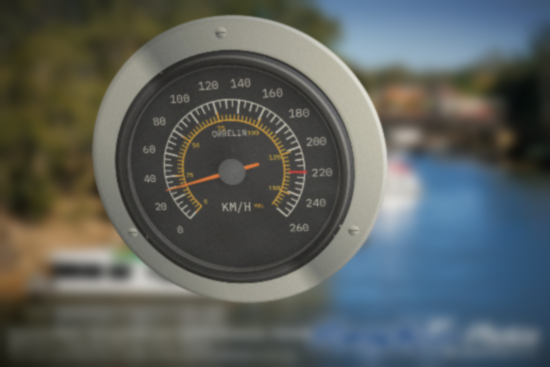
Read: 30km/h
